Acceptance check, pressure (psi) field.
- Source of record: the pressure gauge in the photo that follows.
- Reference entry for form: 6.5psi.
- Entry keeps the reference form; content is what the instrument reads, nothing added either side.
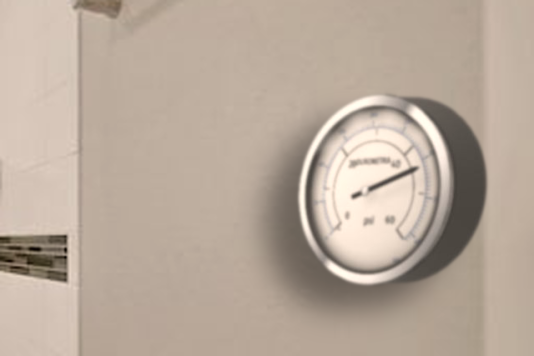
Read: 45psi
